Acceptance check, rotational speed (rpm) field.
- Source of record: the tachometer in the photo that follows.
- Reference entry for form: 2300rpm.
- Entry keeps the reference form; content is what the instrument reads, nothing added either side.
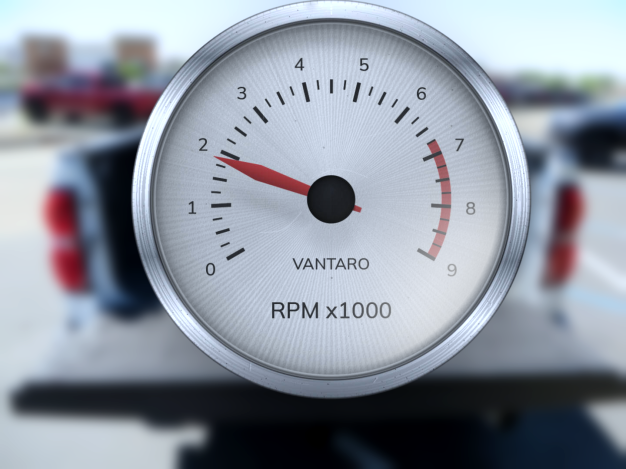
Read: 1875rpm
